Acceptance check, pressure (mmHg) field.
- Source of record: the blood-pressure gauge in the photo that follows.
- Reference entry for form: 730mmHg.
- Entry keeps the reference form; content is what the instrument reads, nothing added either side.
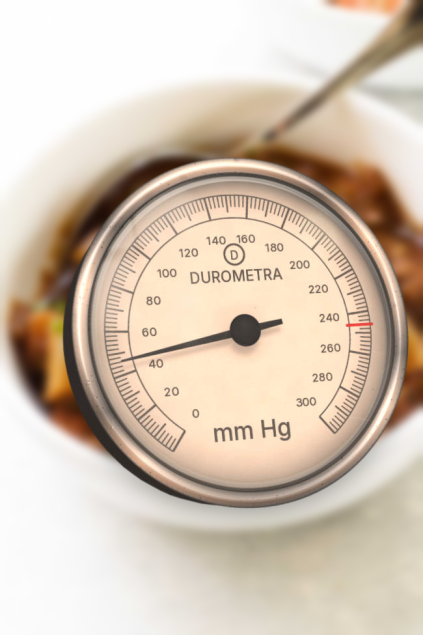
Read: 46mmHg
